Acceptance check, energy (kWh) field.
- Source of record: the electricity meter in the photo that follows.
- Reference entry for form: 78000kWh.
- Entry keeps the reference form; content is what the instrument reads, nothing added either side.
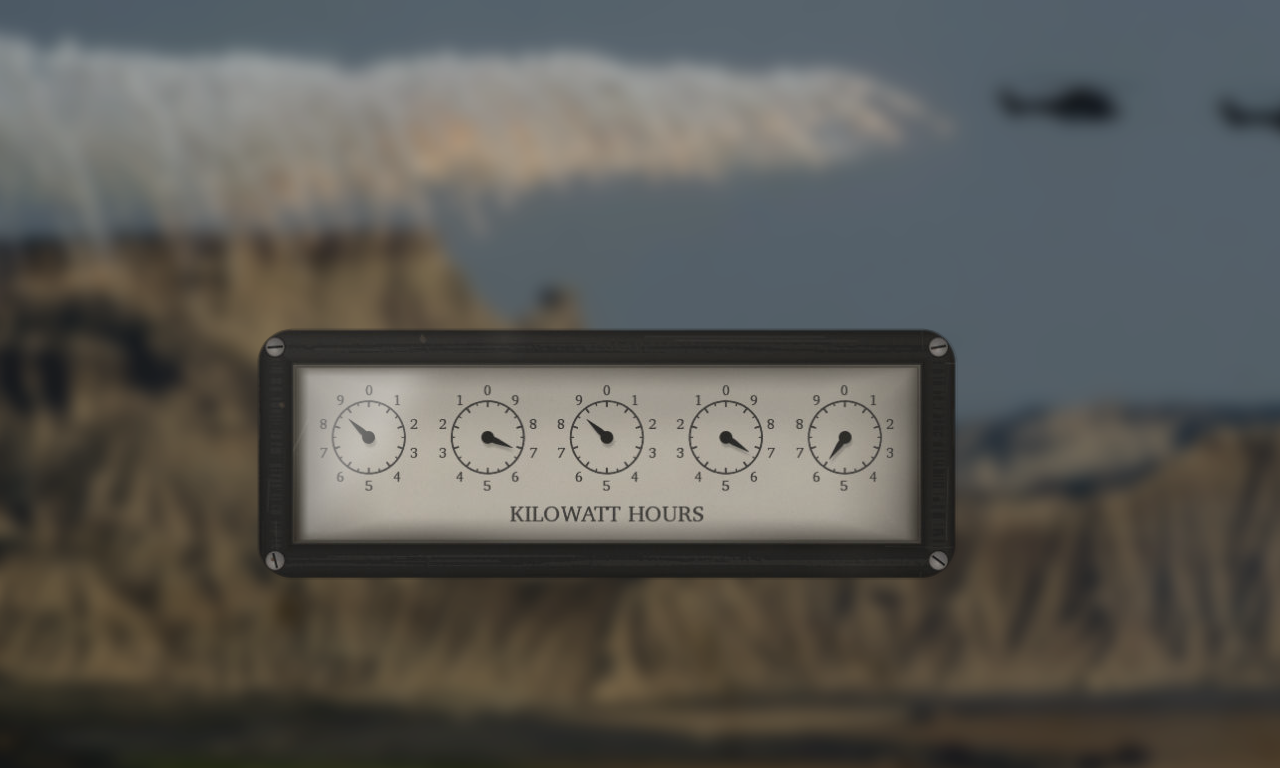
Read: 86866kWh
